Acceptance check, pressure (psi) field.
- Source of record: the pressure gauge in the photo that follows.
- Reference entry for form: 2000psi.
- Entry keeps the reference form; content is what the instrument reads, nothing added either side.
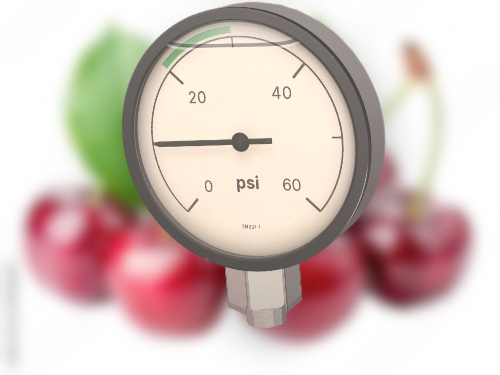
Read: 10psi
